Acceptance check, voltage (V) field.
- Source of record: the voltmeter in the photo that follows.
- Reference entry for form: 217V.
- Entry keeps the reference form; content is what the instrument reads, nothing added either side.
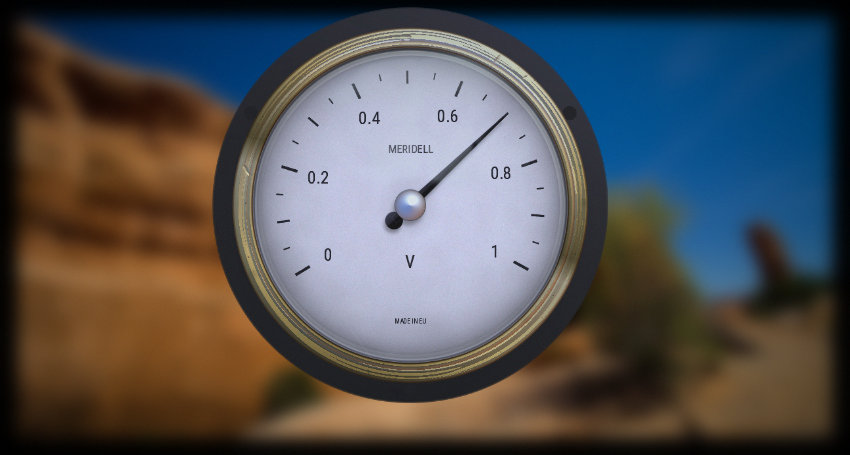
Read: 0.7V
